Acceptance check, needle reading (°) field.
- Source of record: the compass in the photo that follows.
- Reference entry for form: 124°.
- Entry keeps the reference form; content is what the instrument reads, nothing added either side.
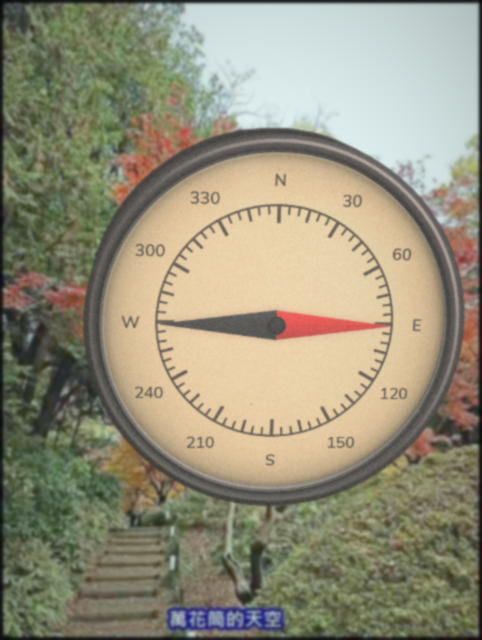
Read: 90°
